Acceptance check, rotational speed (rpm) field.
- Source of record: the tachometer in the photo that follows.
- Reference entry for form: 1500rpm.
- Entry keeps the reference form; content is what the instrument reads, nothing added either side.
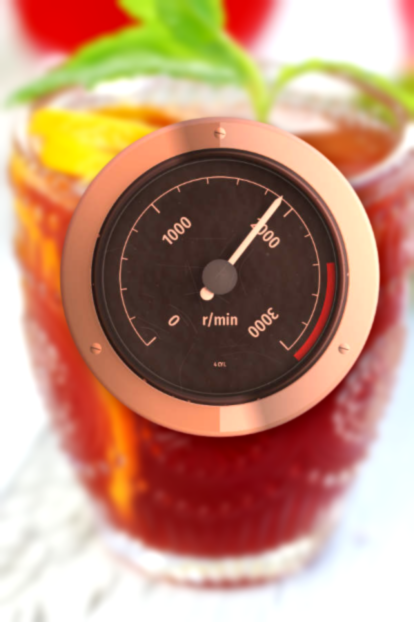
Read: 1900rpm
